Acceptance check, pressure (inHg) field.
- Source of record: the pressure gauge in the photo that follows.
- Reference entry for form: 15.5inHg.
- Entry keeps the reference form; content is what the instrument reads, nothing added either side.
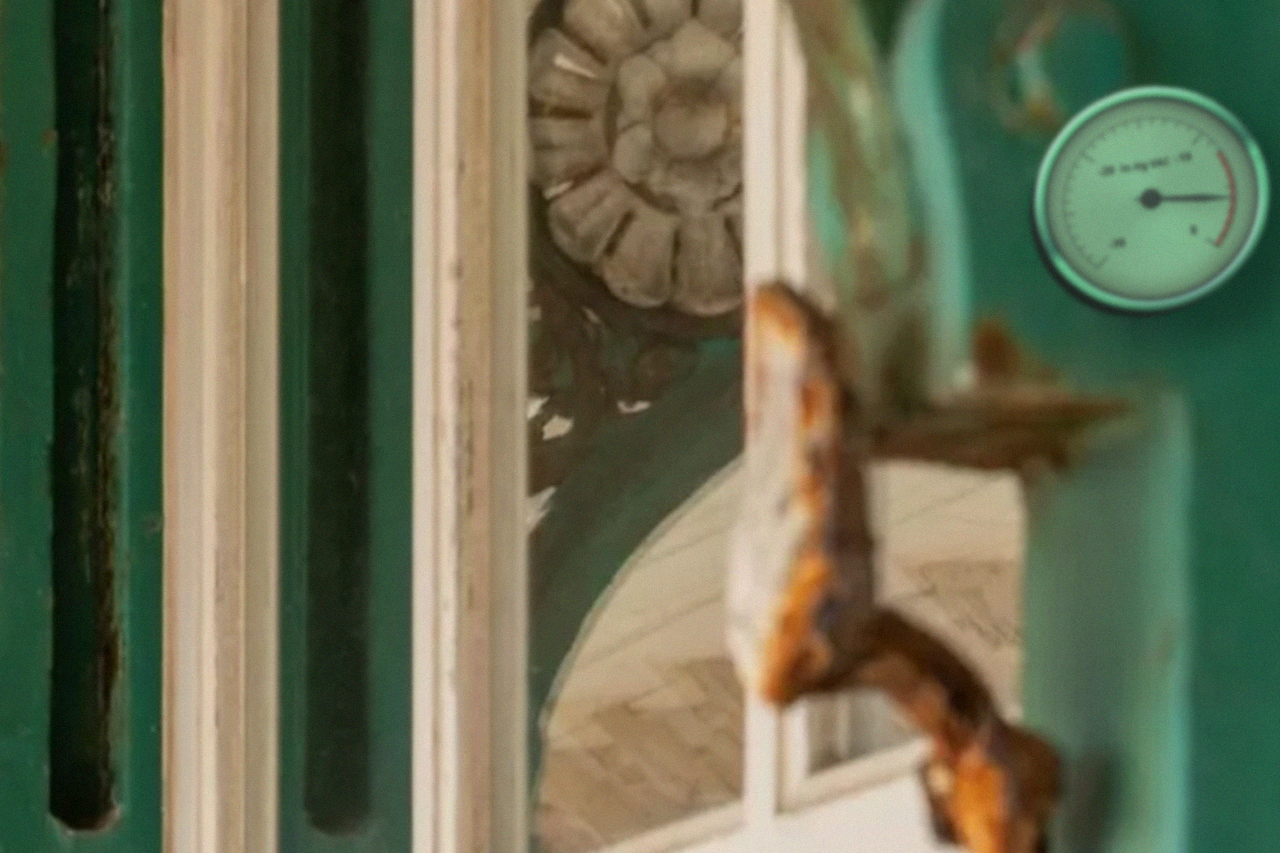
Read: -4inHg
